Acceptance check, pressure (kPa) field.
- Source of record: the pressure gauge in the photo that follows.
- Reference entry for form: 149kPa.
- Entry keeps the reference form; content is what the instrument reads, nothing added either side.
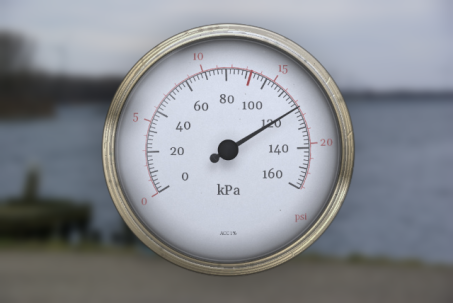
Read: 120kPa
